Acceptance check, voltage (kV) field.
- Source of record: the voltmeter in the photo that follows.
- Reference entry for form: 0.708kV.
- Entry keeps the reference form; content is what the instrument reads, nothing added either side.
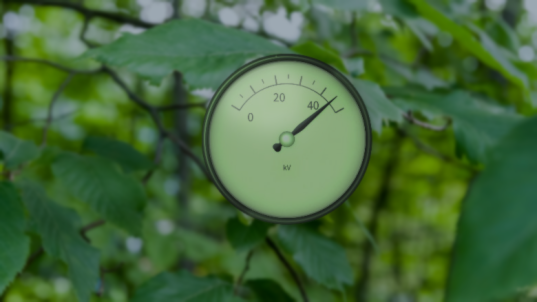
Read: 45kV
